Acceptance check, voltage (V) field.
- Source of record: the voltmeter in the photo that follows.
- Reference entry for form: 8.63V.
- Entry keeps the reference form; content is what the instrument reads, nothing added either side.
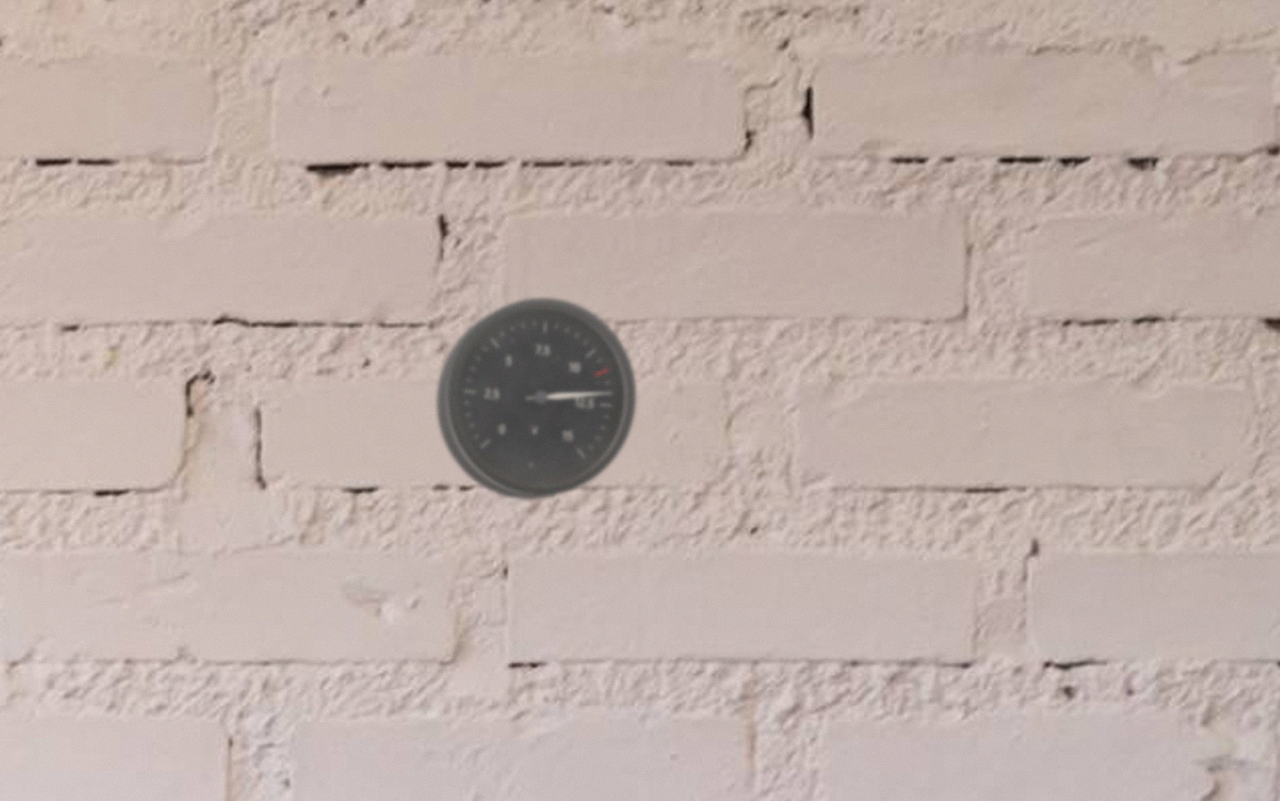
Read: 12V
